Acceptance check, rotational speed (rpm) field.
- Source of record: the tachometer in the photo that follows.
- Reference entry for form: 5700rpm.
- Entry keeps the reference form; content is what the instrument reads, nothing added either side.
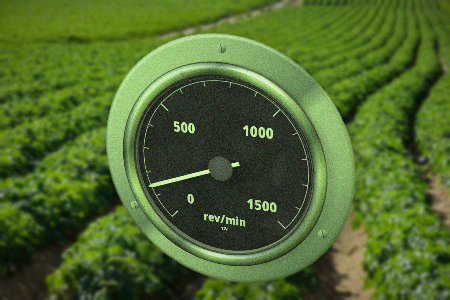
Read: 150rpm
